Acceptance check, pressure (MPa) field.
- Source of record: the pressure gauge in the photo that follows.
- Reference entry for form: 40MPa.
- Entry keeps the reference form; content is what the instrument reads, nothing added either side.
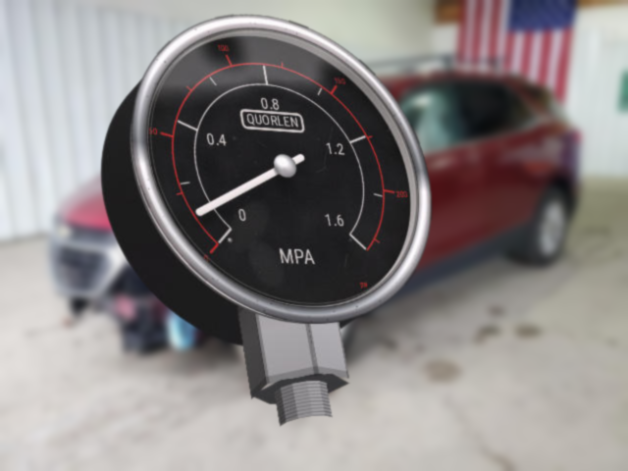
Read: 0.1MPa
